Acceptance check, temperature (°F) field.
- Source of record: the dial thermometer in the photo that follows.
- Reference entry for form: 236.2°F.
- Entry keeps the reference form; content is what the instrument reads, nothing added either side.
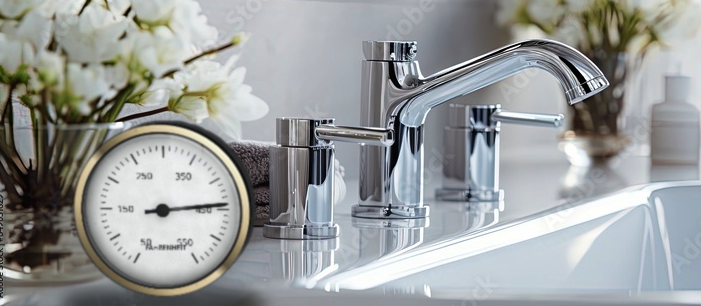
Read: 440°F
